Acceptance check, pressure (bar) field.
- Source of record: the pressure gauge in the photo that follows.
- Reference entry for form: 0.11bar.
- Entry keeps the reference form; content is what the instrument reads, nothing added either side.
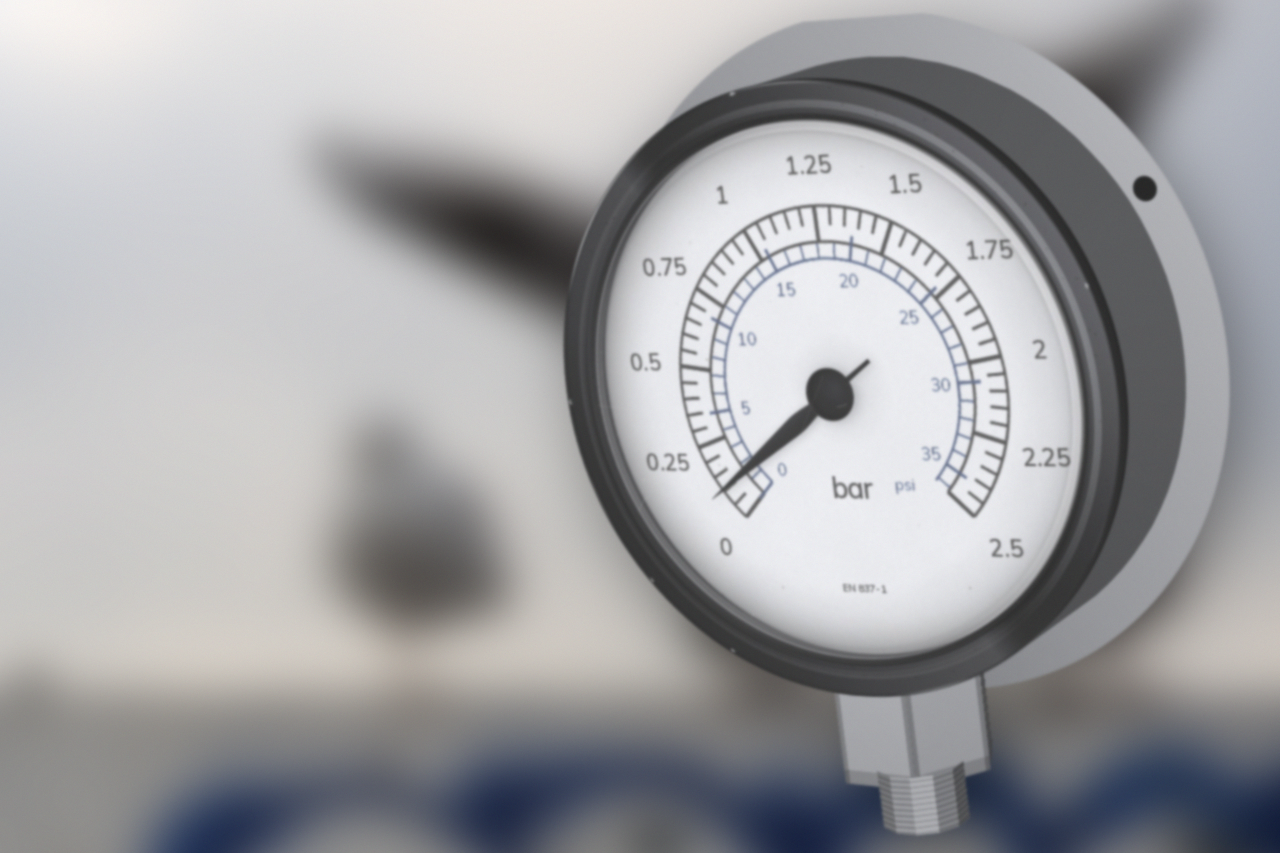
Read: 0.1bar
